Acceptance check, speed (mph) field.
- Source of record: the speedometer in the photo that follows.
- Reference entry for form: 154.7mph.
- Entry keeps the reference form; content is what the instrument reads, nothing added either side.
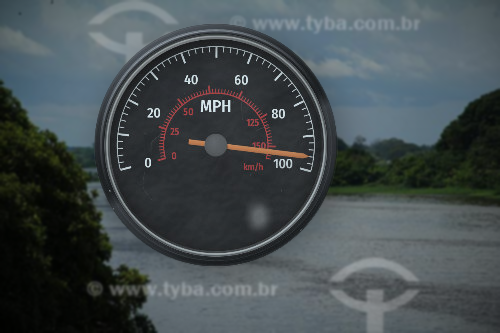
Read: 96mph
